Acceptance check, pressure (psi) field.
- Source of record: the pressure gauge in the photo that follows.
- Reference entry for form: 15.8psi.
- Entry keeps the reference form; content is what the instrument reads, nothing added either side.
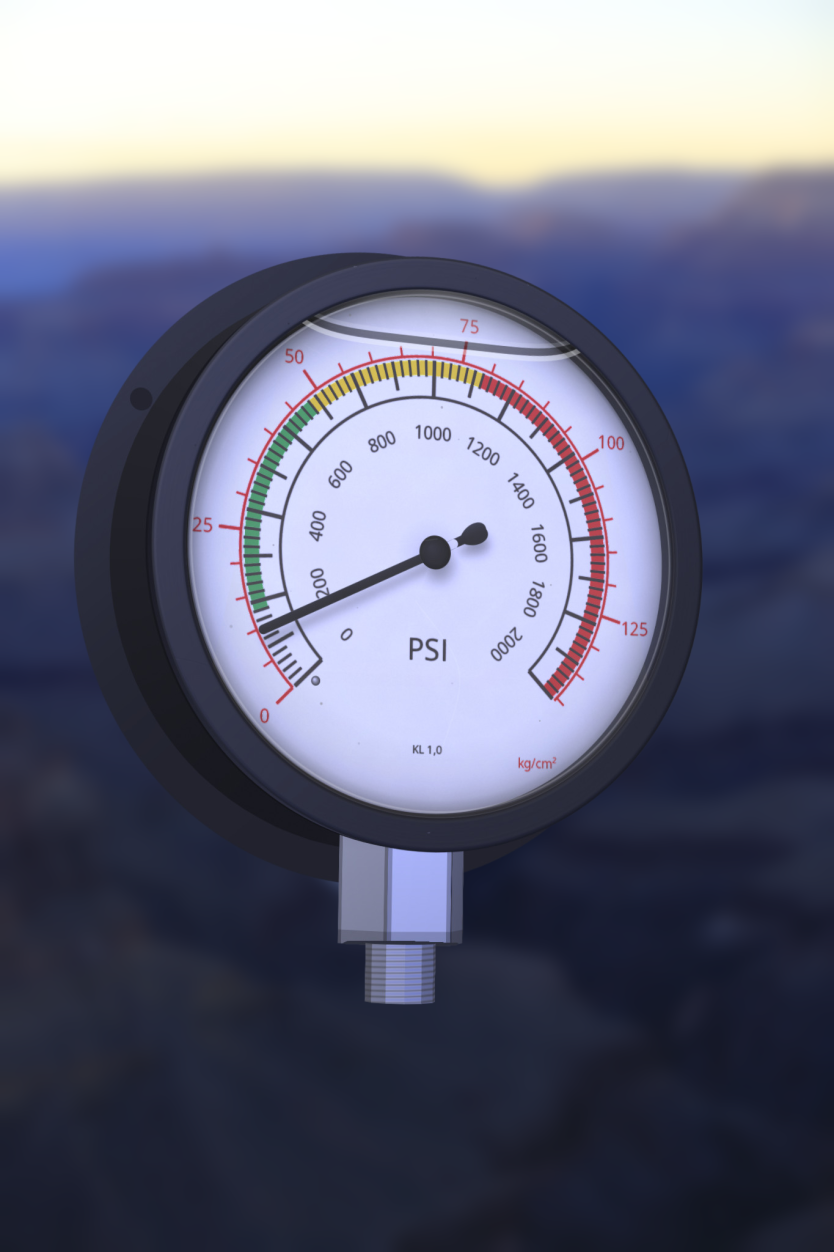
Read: 140psi
